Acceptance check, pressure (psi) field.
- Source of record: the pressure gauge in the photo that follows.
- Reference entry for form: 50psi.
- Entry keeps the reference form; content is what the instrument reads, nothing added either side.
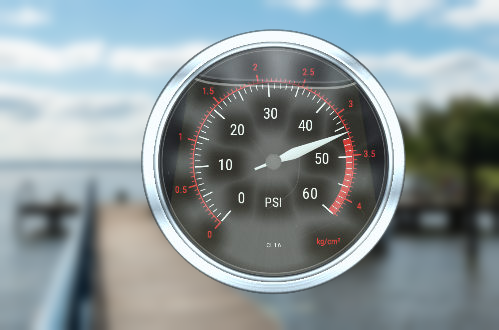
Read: 46psi
